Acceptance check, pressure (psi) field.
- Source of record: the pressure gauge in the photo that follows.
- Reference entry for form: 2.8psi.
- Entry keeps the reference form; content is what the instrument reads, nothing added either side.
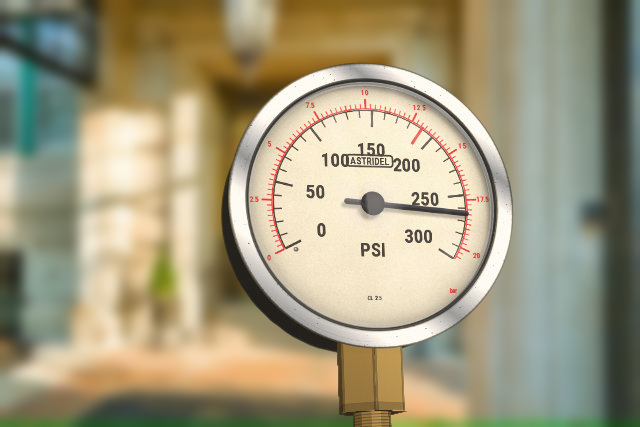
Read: 265psi
